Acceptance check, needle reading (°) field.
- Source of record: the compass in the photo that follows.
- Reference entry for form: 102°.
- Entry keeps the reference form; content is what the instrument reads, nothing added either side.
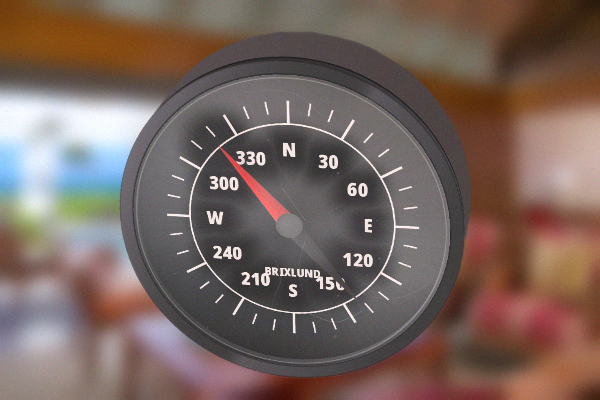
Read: 320°
